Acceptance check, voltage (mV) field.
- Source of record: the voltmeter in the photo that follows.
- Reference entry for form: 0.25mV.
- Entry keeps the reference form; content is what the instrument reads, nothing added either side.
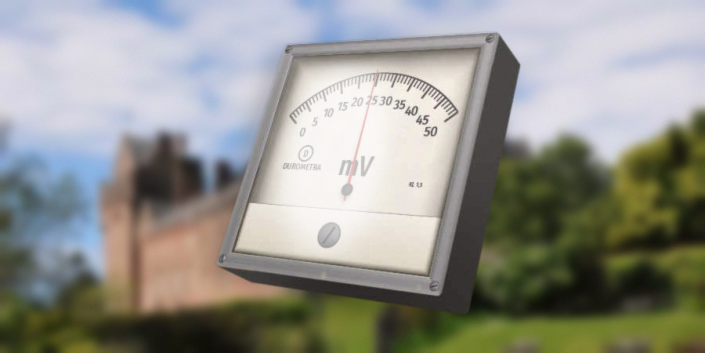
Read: 25mV
